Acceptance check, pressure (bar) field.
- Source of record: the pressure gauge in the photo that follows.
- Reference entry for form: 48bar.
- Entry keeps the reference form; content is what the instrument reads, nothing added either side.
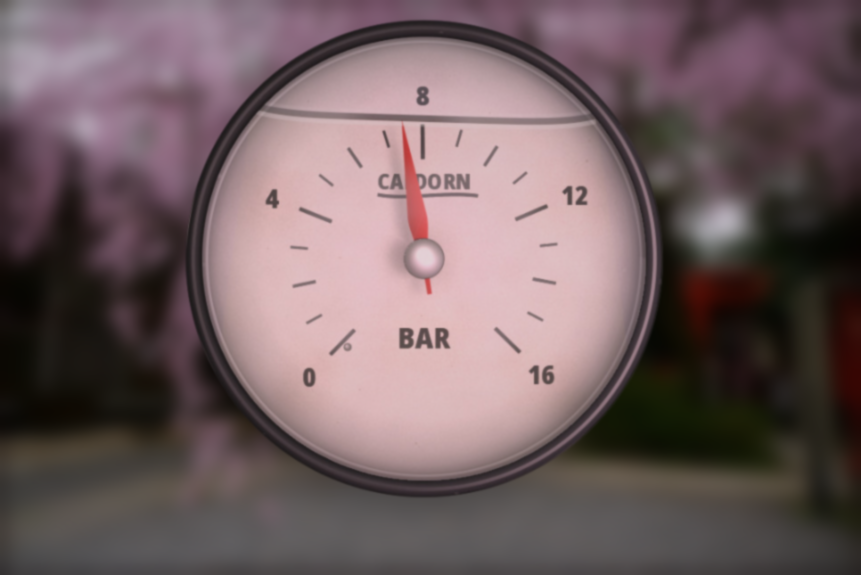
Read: 7.5bar
